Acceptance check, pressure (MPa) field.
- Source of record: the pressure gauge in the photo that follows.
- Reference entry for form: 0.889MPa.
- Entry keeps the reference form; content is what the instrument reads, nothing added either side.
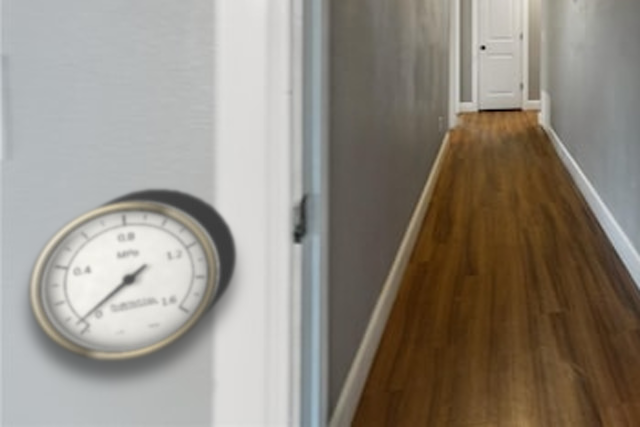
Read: 0.05MPa
